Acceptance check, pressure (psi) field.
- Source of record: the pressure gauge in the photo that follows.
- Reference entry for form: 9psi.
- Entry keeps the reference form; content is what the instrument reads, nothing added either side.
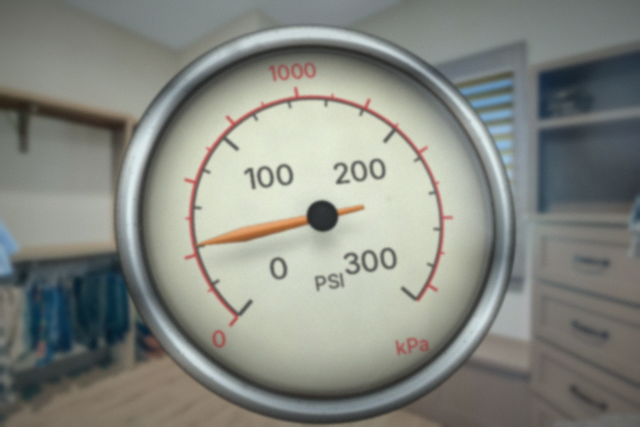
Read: 40psi
